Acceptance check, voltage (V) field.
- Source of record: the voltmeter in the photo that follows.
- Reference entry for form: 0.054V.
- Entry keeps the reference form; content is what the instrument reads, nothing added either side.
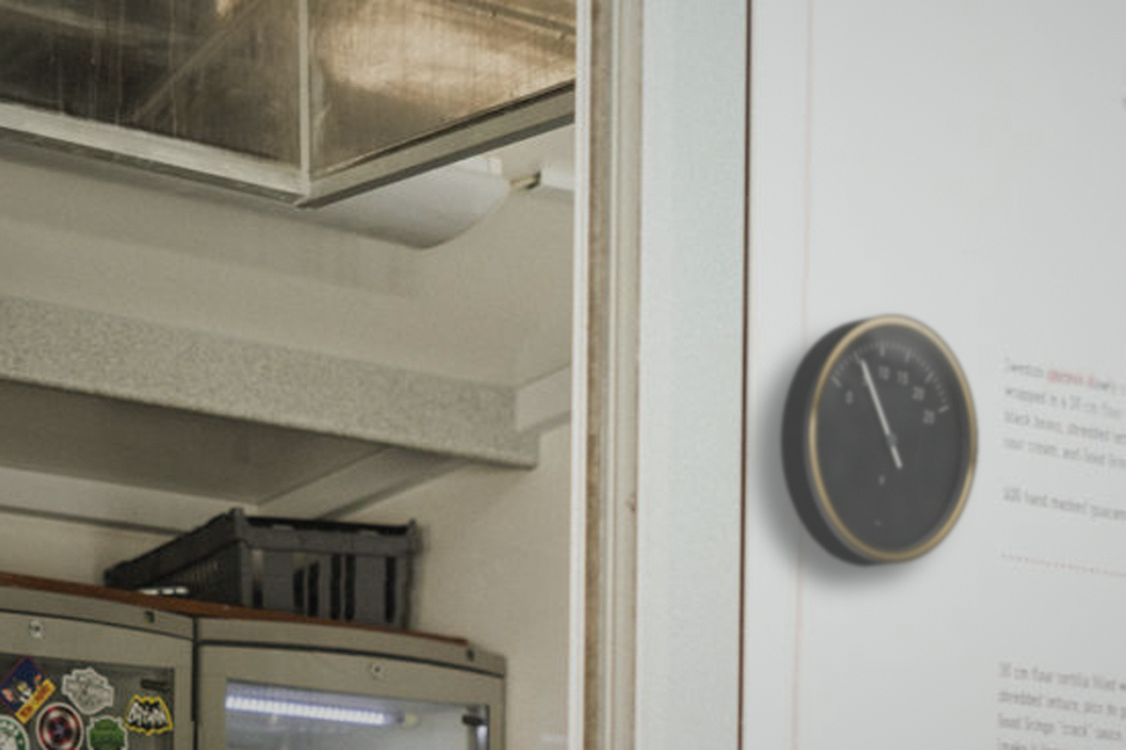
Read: 5V
